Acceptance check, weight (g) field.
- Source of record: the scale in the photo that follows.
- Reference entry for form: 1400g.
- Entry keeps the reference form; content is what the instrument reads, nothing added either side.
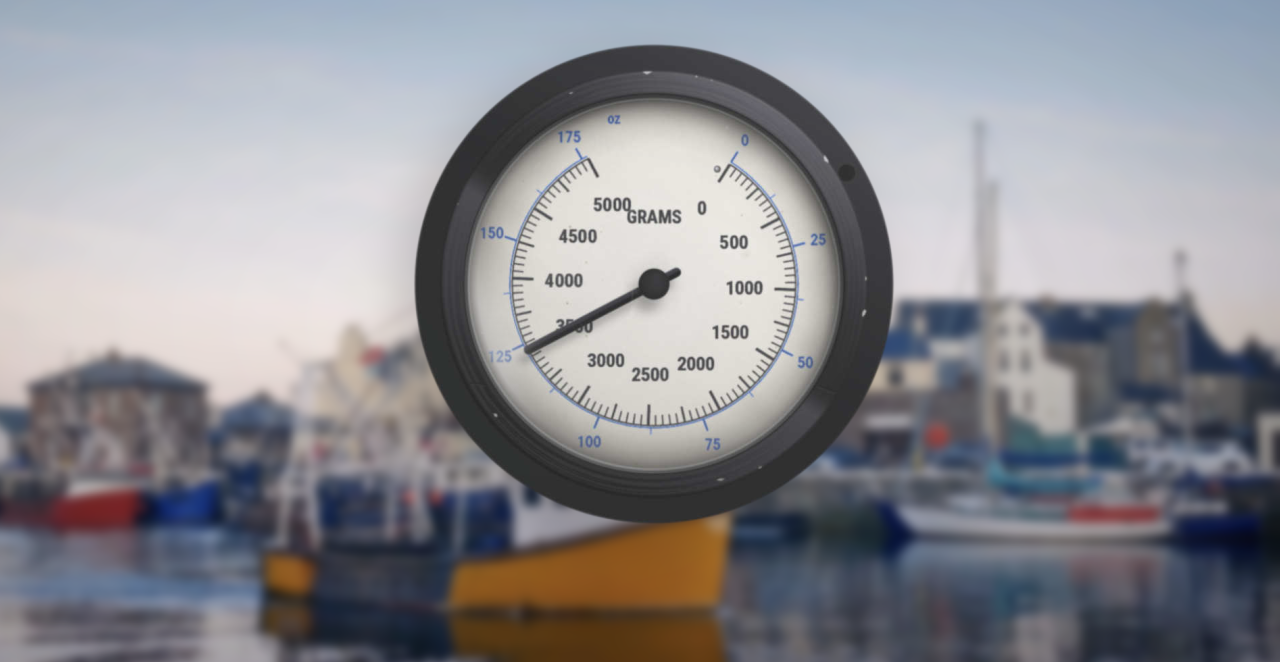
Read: 3500g
